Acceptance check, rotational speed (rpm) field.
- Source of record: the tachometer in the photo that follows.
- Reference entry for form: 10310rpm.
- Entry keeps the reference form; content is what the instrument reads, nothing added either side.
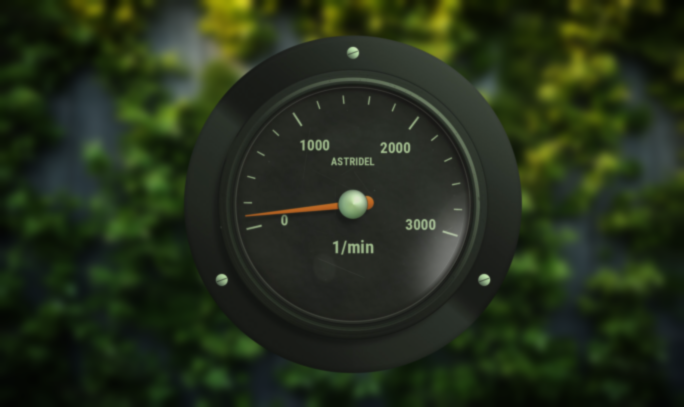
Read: 100rpm
